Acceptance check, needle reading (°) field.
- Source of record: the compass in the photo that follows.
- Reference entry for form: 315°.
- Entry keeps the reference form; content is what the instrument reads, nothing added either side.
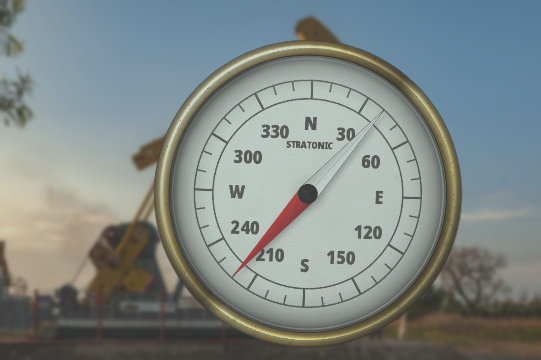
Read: 220°
